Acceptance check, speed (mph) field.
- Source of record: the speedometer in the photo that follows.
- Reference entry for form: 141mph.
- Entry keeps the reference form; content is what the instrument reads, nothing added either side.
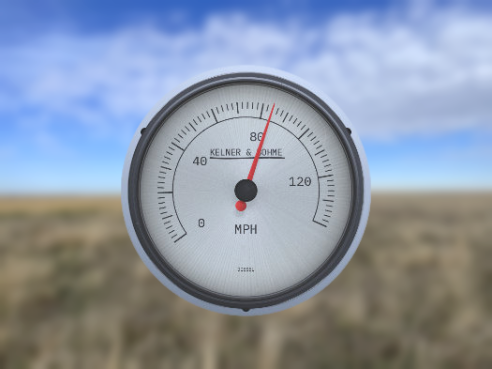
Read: 84mph
